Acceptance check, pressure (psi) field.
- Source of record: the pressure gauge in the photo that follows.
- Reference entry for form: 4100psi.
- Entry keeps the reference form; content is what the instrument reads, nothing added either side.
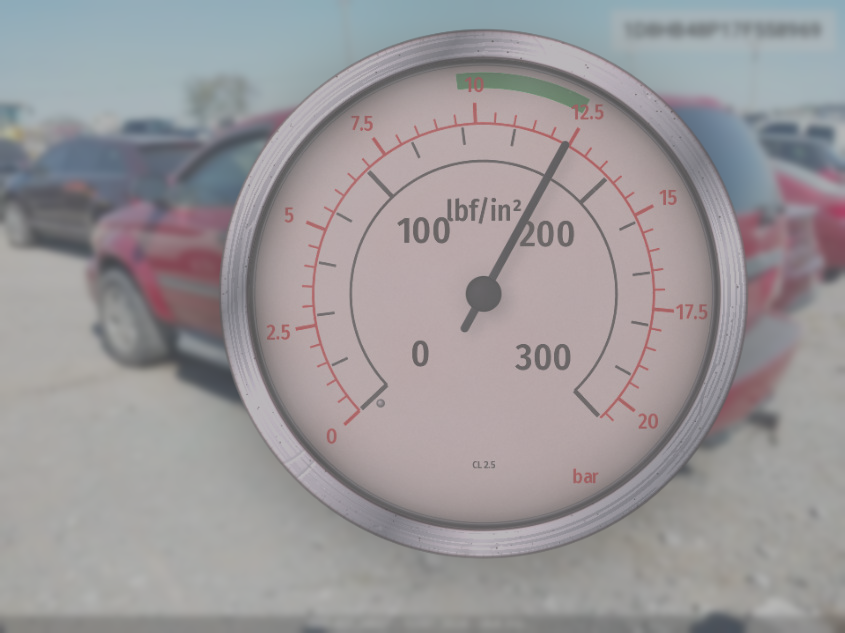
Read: 180psi
